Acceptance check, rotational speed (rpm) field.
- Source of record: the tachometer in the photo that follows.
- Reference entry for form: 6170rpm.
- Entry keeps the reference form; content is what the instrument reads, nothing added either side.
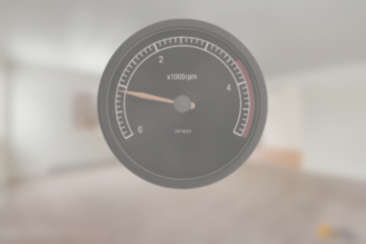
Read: 900rpm
